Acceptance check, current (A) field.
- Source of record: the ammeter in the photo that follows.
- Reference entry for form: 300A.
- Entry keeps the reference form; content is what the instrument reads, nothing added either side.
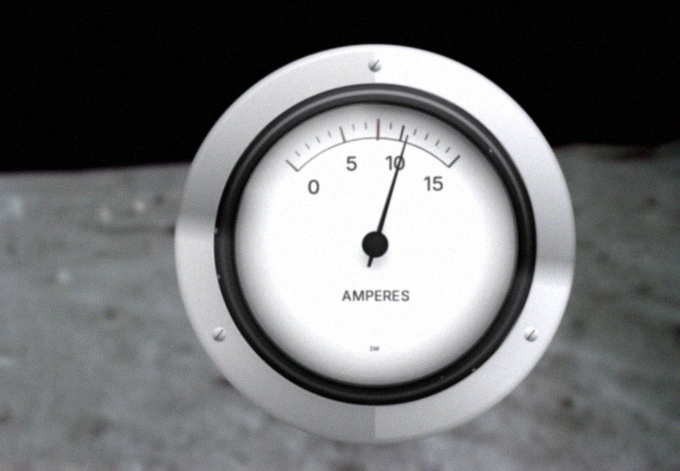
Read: 10.5A
